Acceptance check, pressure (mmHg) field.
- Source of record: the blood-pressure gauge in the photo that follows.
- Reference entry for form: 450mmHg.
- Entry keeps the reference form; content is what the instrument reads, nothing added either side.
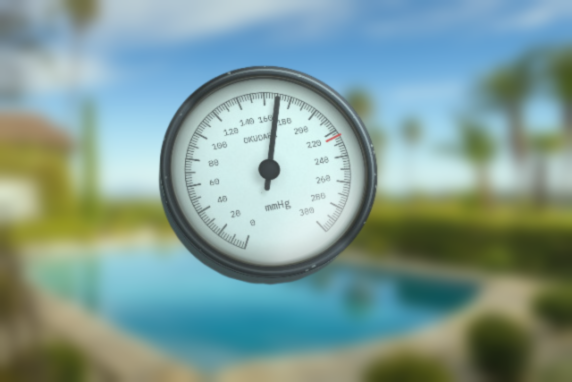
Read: 170mmHg
